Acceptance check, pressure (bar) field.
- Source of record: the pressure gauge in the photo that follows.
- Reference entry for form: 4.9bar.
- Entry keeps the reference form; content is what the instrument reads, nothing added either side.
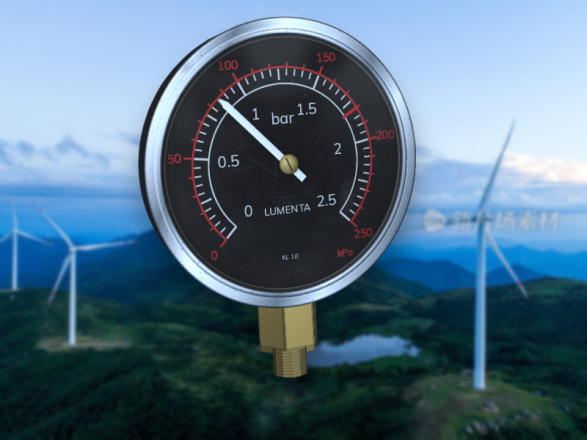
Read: 0.85bar
